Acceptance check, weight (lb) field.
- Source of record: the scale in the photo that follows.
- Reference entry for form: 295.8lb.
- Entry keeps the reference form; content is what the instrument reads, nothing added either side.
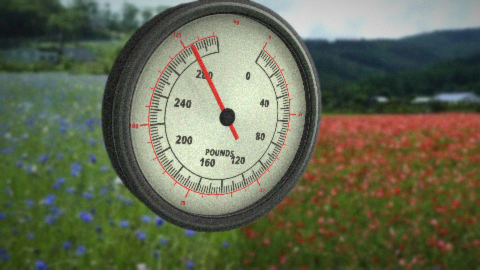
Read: 280lb
